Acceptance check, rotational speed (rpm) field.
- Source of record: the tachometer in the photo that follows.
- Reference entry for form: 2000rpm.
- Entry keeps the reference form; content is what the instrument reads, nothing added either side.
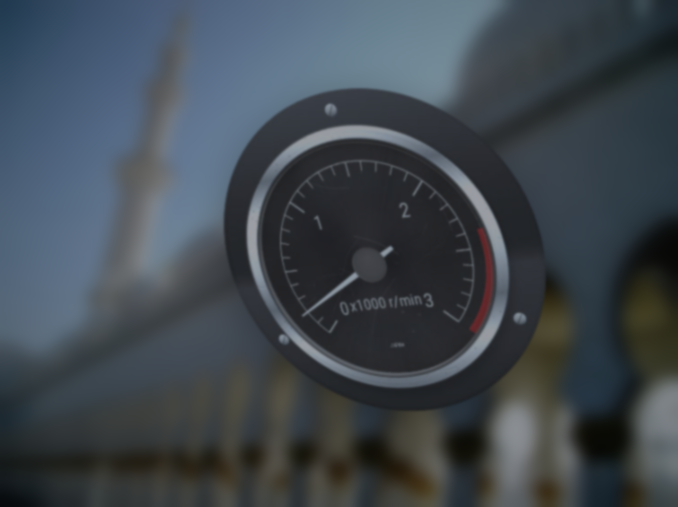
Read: 200rpm
